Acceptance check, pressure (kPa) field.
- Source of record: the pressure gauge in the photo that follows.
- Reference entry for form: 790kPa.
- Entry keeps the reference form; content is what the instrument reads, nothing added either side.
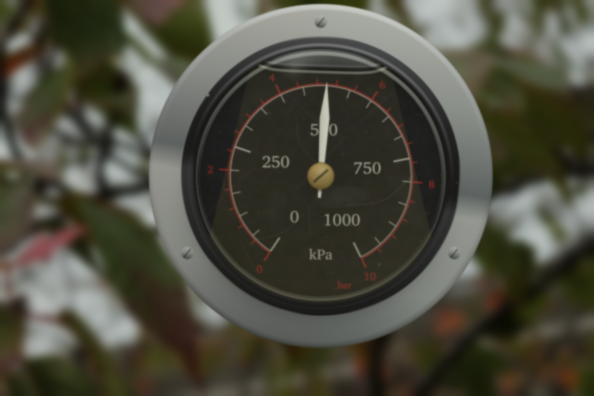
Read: 500kPa
